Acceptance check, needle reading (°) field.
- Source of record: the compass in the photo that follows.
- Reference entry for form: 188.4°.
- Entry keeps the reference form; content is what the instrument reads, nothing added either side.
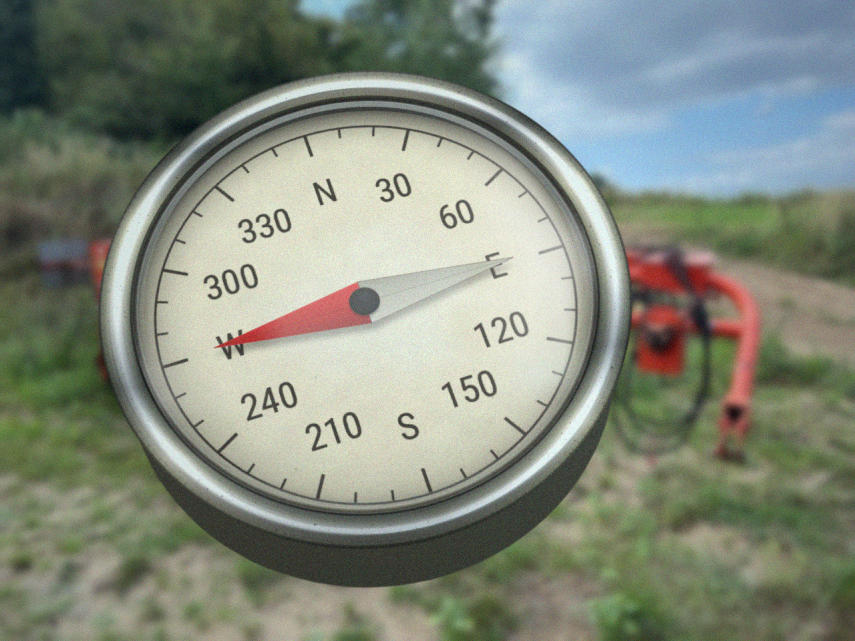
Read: 270°
